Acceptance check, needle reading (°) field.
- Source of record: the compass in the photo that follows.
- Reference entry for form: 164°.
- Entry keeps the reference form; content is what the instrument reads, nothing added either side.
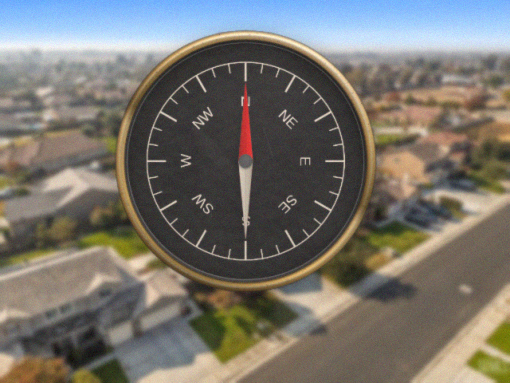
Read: 0°
